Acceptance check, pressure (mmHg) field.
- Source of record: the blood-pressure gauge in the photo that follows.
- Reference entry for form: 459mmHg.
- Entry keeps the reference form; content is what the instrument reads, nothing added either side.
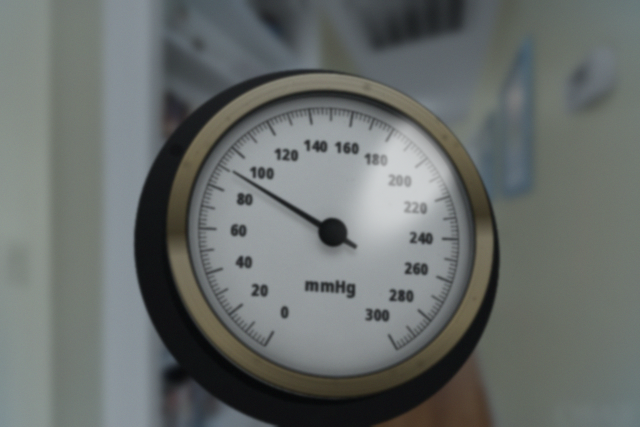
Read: 90mmHg
